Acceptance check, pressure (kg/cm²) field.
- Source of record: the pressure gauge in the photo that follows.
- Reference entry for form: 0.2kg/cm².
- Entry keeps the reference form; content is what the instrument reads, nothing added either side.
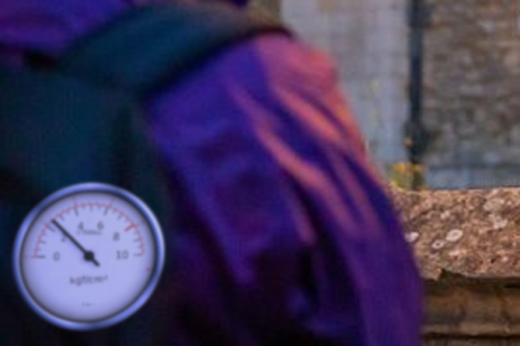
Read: 2.5kg/cm²
